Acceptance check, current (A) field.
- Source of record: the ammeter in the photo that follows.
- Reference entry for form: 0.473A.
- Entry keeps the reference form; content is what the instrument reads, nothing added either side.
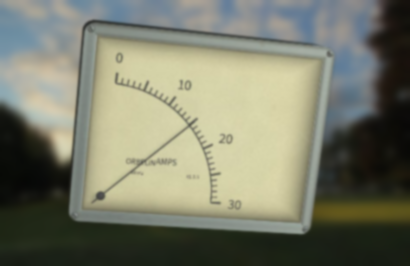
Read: 15A
